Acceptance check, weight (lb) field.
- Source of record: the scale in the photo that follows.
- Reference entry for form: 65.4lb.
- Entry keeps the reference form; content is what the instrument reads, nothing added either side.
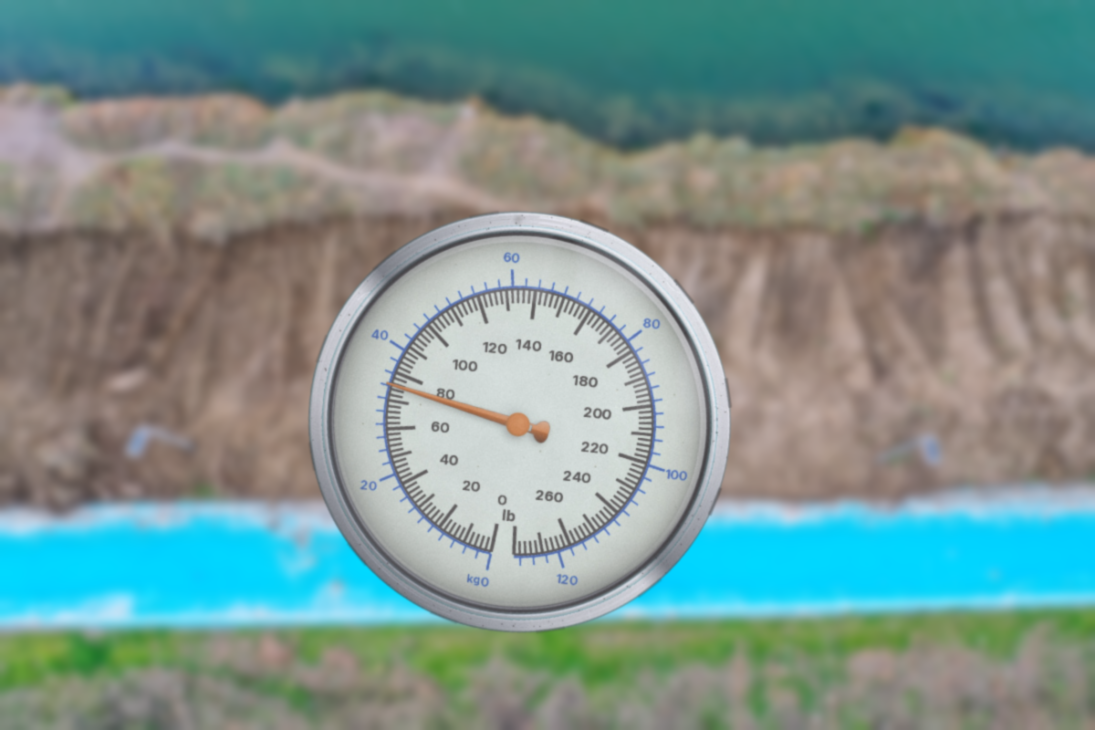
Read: 76lb
